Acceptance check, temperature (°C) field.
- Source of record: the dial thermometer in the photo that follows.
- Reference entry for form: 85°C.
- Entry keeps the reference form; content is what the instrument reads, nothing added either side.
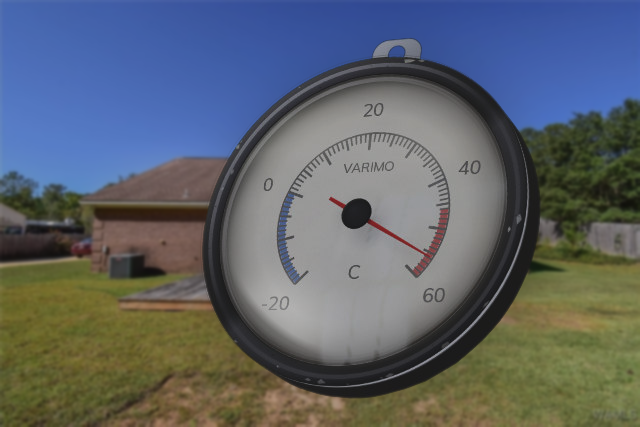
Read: 56°C
